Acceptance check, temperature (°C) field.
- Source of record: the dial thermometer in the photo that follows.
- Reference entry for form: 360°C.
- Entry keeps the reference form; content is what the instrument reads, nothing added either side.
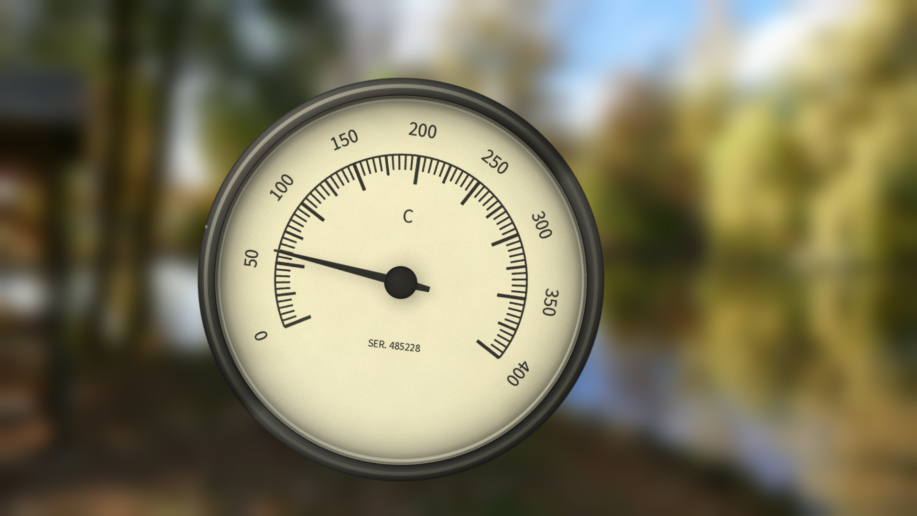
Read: 60°C
